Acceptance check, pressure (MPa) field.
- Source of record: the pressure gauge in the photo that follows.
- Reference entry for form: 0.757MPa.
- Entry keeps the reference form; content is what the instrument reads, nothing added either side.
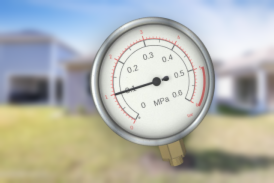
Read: 0.1MPa
